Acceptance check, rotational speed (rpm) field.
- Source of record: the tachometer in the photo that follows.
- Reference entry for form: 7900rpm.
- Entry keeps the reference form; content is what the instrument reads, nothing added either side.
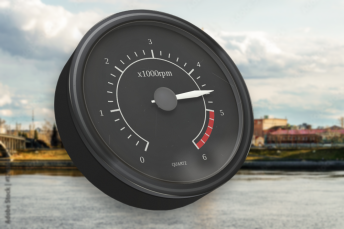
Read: 4600rpm
